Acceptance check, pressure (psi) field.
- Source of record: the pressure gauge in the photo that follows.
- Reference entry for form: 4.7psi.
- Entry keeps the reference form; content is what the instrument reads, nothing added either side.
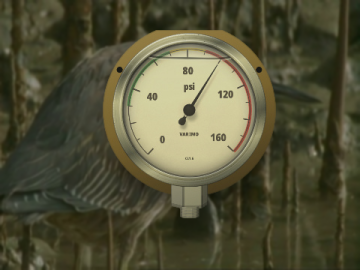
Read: 100psi
